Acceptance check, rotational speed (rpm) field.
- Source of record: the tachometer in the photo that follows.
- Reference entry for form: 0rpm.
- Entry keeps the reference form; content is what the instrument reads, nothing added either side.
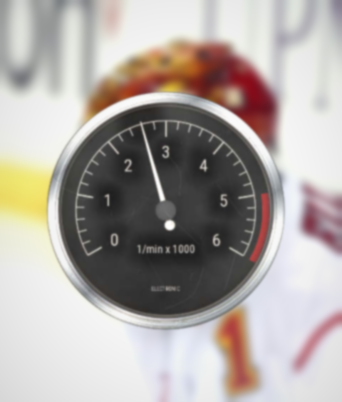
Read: 2600rpm
